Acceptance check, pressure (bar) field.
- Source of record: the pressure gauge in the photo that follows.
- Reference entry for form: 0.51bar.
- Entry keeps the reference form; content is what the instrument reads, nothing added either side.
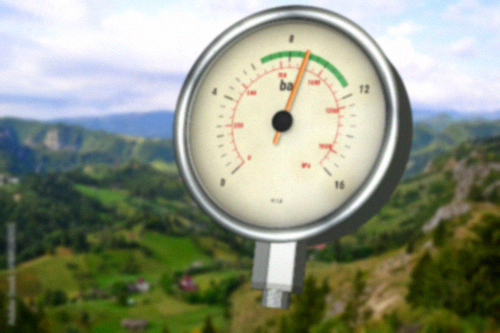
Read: 9bar
